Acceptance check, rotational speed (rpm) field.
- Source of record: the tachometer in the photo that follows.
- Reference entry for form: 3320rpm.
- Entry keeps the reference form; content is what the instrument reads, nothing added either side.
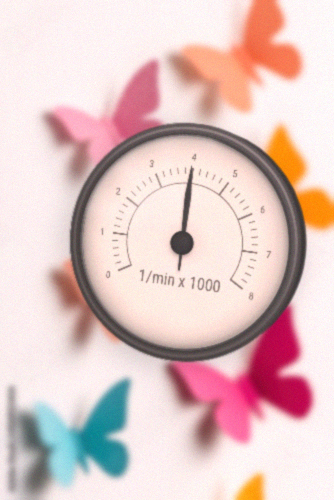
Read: 4000rpm
